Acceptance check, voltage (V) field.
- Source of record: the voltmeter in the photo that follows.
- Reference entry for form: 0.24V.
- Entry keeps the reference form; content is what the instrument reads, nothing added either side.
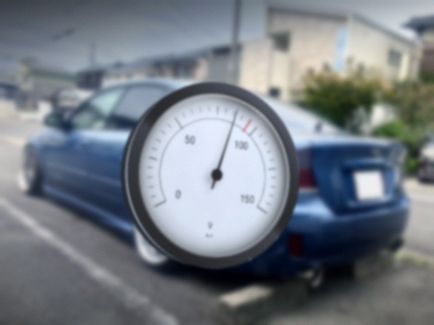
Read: 85V
